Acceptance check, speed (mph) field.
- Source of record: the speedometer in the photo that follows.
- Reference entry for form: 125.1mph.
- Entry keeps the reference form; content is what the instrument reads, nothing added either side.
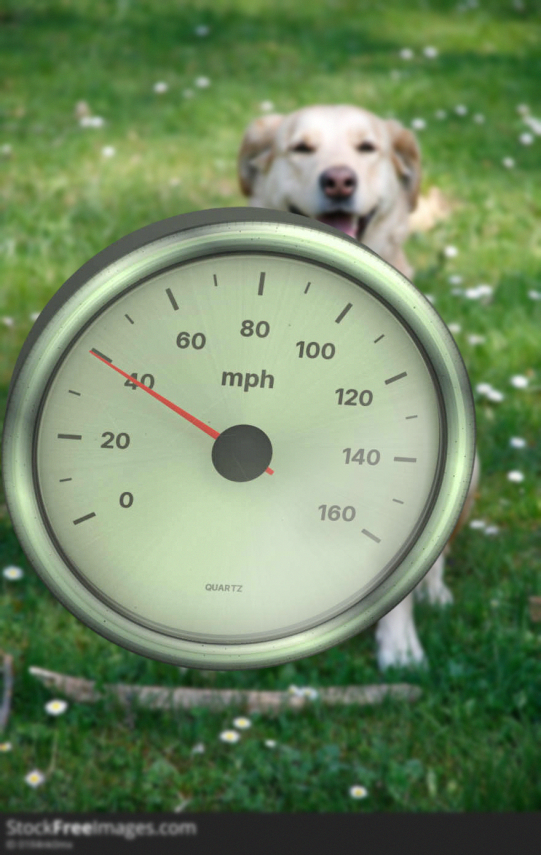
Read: 40mph
